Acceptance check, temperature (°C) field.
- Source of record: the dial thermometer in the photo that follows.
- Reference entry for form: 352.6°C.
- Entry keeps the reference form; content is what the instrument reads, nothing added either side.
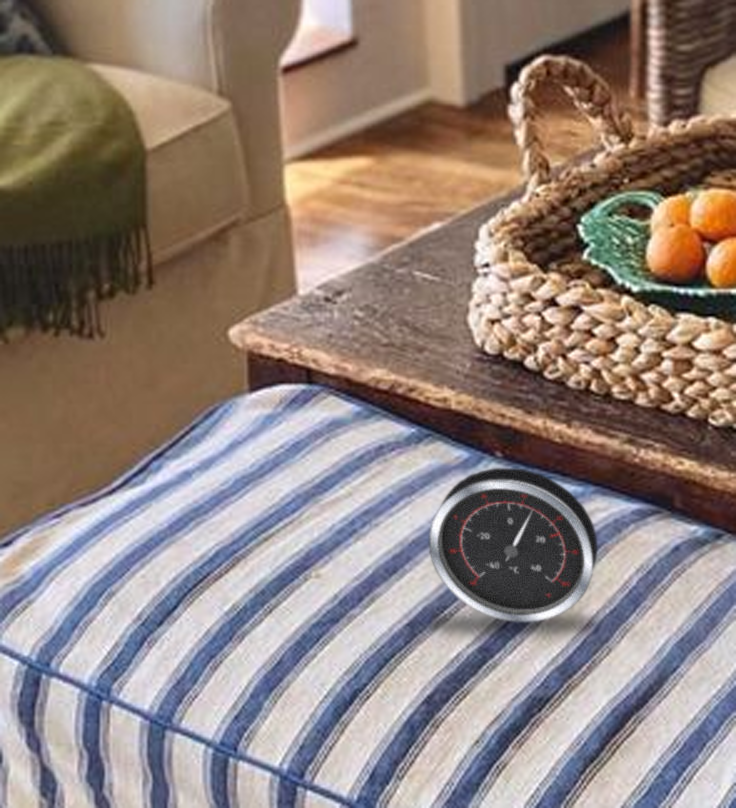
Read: 8°C
